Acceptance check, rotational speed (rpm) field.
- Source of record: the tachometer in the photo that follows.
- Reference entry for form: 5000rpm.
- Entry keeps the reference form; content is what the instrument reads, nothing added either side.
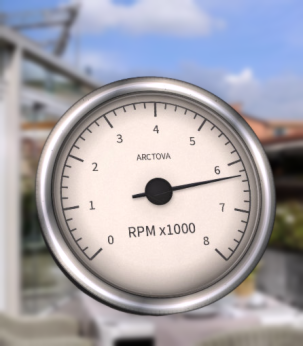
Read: 6300rpm
